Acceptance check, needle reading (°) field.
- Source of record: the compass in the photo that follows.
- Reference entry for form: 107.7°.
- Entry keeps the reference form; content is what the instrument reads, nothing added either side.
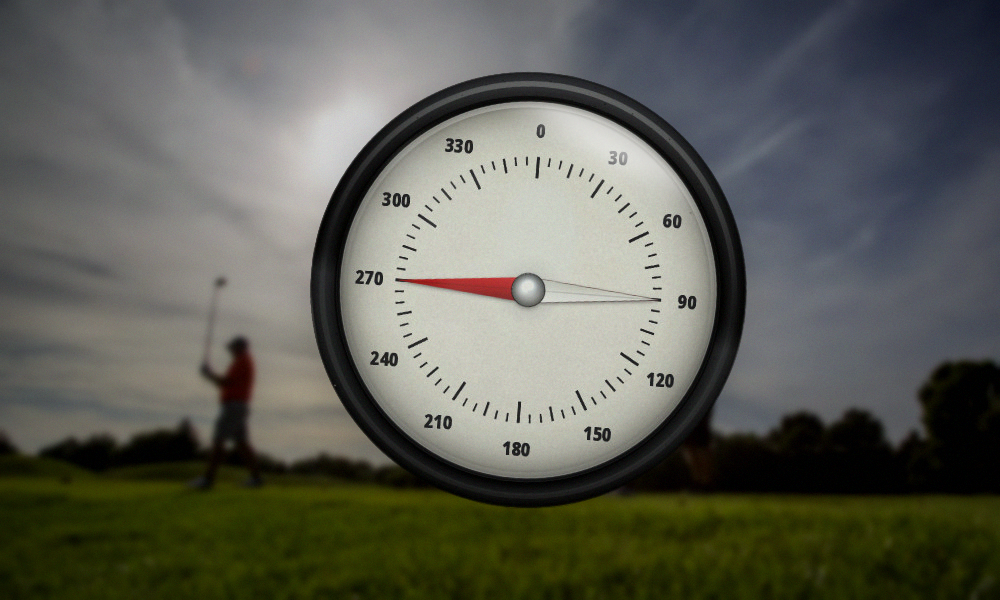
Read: 270°
